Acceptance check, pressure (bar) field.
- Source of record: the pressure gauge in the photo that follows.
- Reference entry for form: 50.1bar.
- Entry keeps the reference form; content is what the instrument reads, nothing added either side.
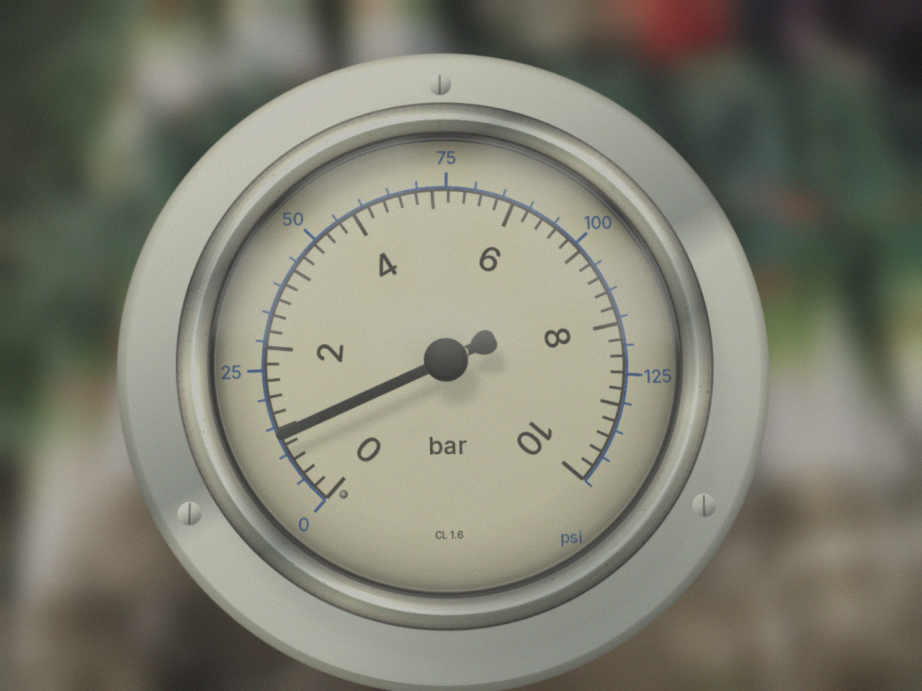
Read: 0.9bar
